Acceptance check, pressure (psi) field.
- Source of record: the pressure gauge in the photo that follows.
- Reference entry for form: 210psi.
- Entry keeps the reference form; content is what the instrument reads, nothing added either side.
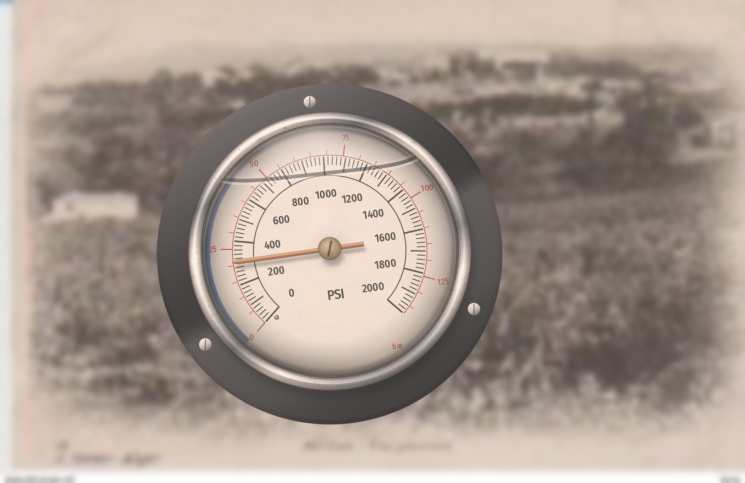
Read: 300psi
